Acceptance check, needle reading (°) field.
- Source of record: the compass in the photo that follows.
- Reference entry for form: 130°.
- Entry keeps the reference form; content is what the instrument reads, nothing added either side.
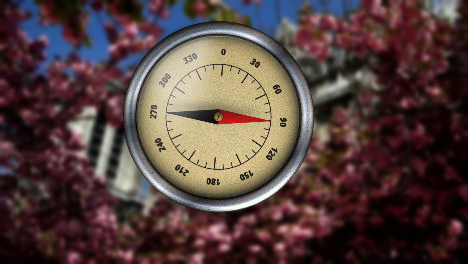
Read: 90°
